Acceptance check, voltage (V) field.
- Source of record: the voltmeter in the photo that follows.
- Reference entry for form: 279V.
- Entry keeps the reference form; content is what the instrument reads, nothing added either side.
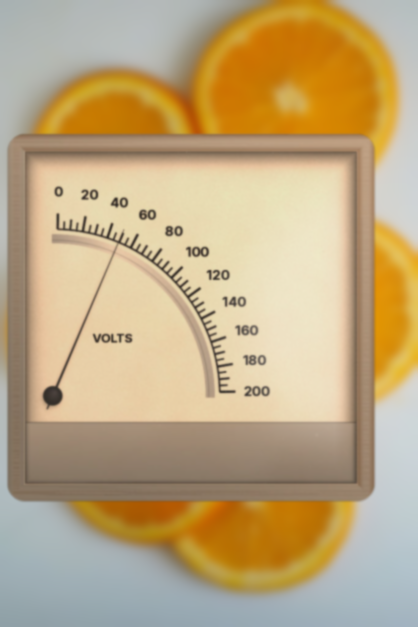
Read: 50V
